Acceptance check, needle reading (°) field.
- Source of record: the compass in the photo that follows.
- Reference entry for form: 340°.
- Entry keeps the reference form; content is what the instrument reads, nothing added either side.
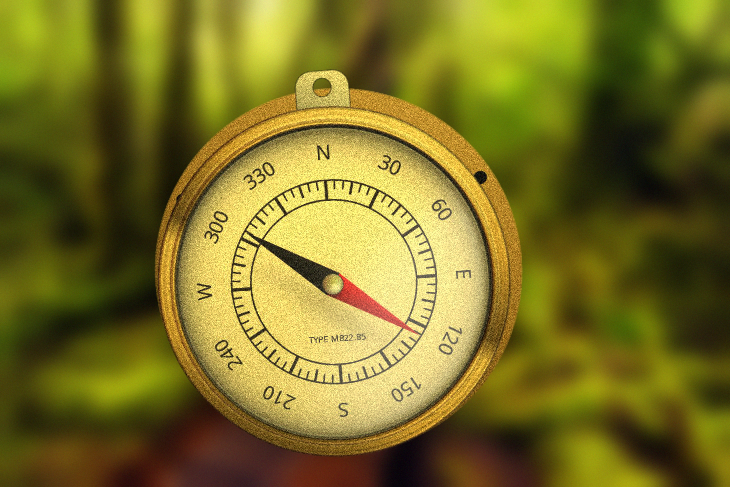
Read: 125°
